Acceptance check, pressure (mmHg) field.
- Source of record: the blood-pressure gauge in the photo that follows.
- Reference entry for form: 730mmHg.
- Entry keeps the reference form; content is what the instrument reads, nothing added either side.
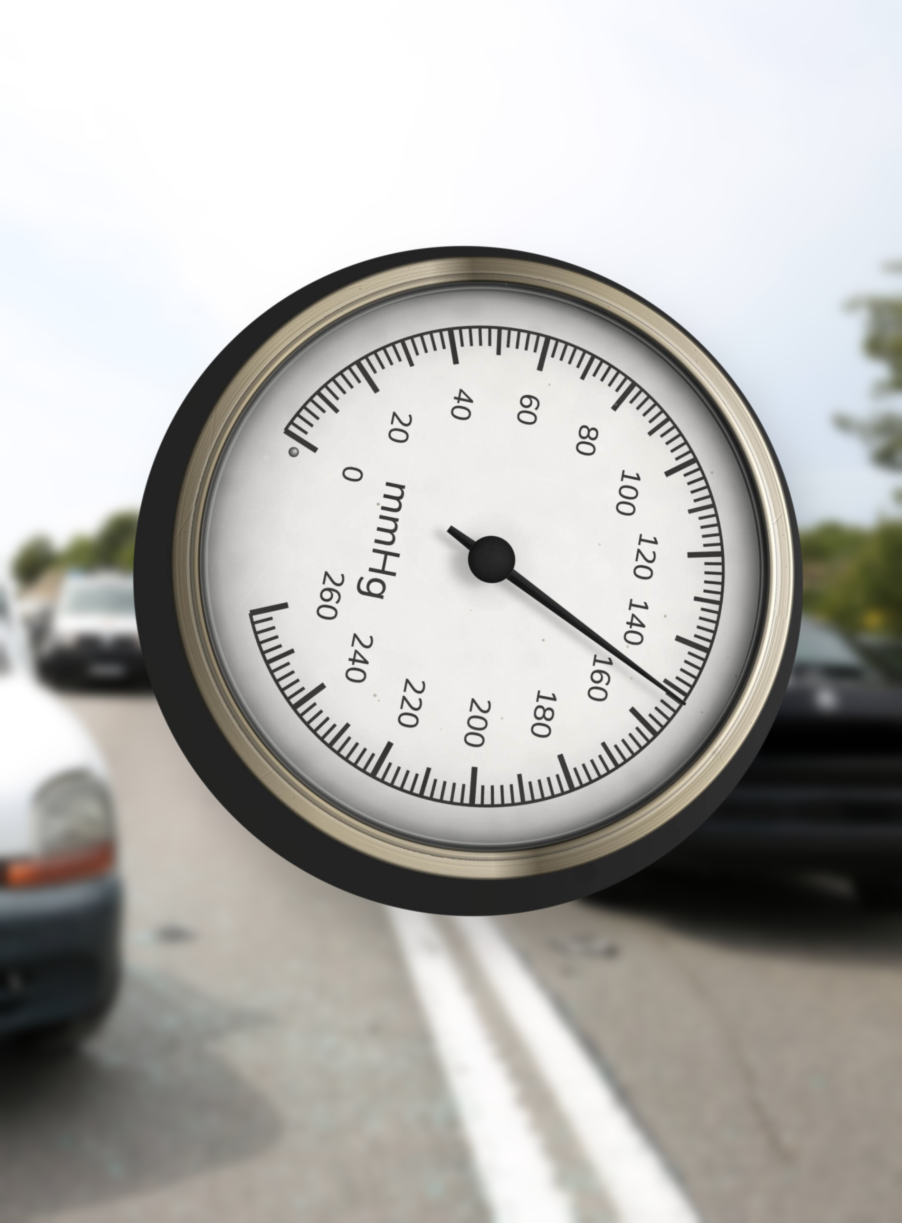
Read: 152mmHg
